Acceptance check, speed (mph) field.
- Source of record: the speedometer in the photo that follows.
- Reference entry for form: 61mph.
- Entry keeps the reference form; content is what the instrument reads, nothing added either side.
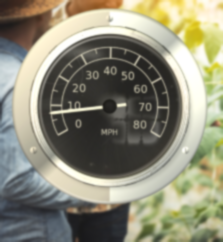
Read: 7.5mph
